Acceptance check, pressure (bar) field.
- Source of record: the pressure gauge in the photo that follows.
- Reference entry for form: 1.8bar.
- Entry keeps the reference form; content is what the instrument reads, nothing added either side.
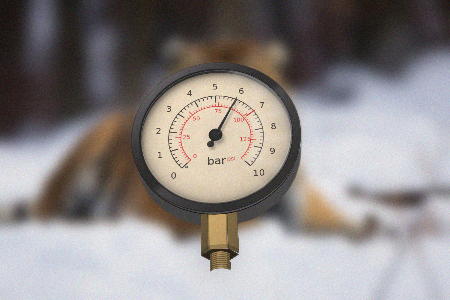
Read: 6bar
